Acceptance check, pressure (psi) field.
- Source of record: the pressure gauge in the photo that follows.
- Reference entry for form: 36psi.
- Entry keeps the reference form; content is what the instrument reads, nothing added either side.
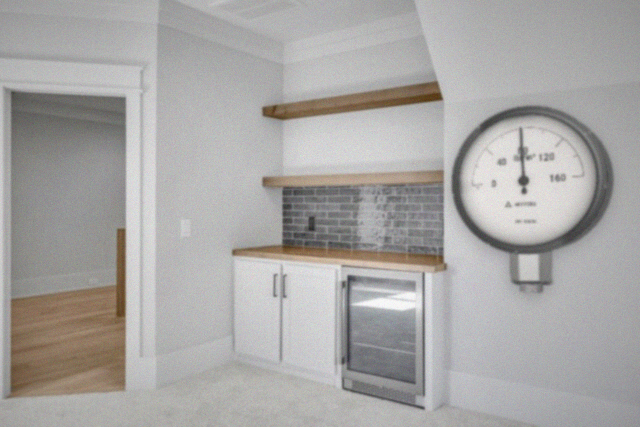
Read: 80psi
